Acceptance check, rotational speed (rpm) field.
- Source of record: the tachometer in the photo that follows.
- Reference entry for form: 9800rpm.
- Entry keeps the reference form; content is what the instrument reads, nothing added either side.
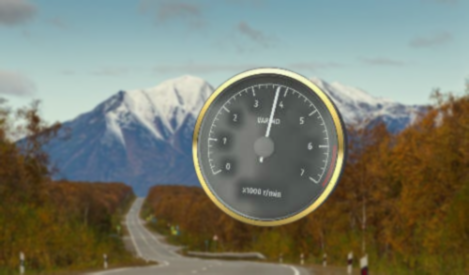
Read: 3800rpm
